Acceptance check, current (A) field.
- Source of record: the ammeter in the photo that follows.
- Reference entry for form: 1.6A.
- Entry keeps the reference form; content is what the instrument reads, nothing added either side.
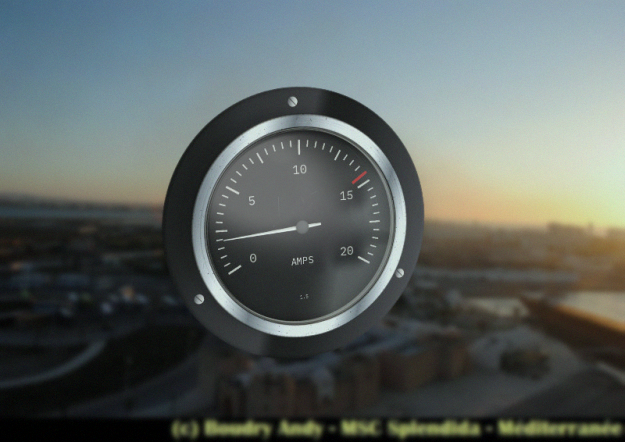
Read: 2A
